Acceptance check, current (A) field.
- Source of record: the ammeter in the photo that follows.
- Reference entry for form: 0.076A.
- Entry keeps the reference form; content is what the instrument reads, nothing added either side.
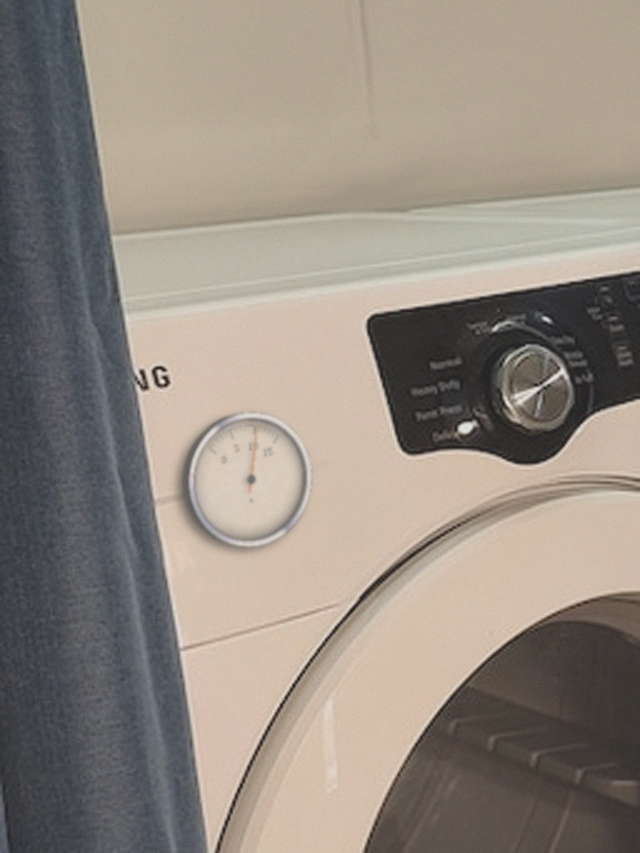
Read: 10A
